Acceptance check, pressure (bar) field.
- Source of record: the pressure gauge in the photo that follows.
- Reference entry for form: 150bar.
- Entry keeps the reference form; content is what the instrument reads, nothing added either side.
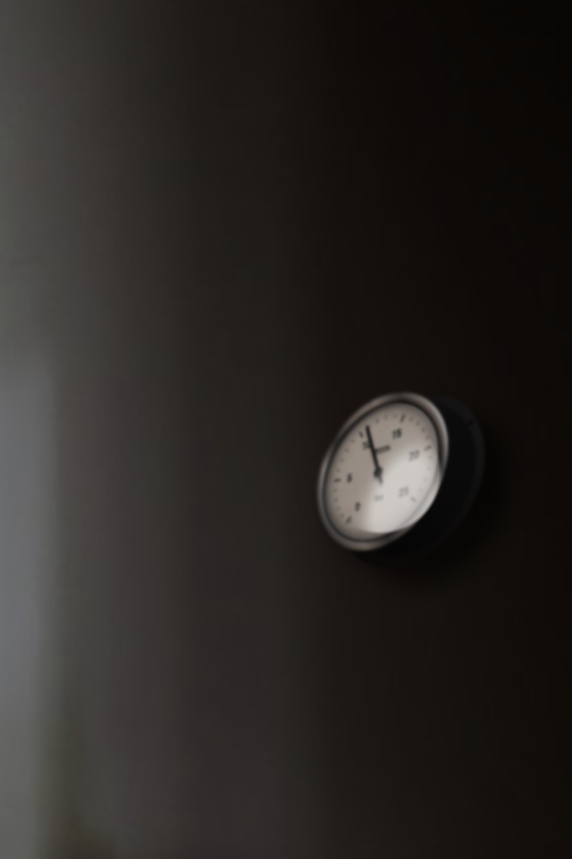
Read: 11bar
